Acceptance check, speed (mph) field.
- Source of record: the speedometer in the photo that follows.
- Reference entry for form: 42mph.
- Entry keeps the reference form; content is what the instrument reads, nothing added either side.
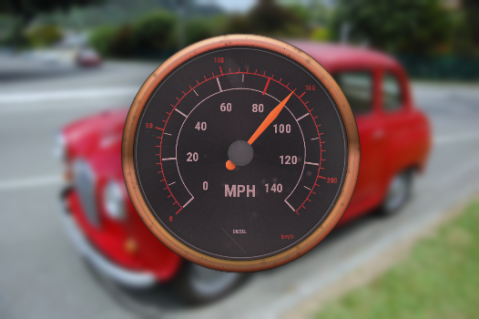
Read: 90mph
